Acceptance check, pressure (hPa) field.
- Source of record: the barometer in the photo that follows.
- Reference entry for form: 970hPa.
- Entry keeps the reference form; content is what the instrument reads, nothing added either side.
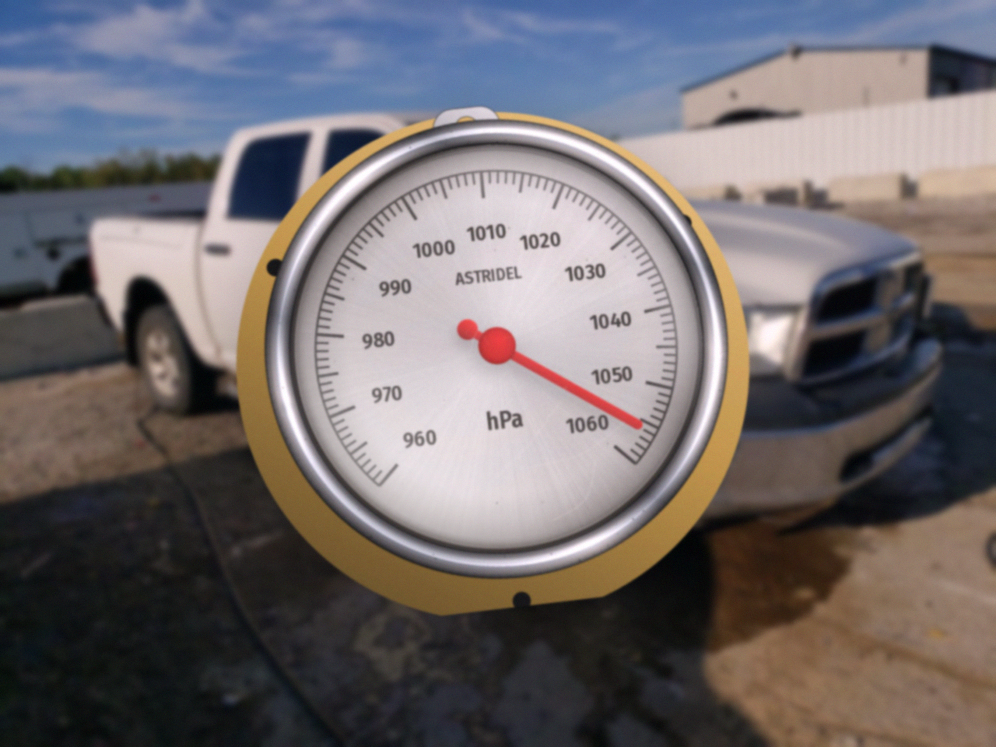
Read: 1056hPa
